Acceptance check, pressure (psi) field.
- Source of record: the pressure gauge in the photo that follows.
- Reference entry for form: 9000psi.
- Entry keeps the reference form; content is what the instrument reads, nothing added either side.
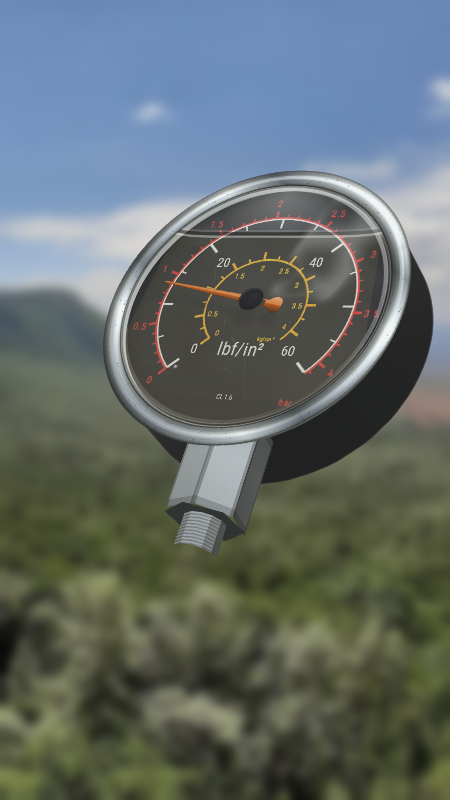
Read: 12.5psi
